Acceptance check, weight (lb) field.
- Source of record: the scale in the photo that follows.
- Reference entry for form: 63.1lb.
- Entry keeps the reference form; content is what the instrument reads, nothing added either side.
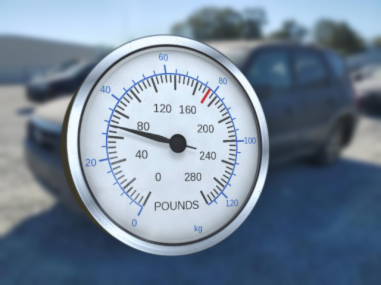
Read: 68lb
